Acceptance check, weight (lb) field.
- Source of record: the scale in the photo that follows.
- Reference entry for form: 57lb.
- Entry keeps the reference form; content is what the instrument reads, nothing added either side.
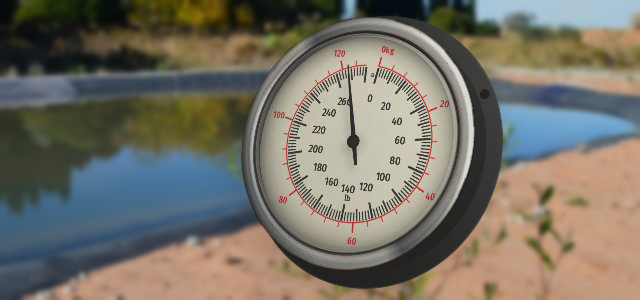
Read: 270lb
